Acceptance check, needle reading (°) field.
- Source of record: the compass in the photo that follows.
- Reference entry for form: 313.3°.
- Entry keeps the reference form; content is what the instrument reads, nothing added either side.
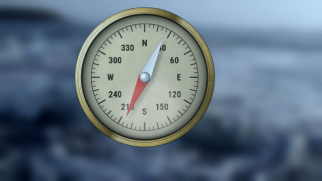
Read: 205°
